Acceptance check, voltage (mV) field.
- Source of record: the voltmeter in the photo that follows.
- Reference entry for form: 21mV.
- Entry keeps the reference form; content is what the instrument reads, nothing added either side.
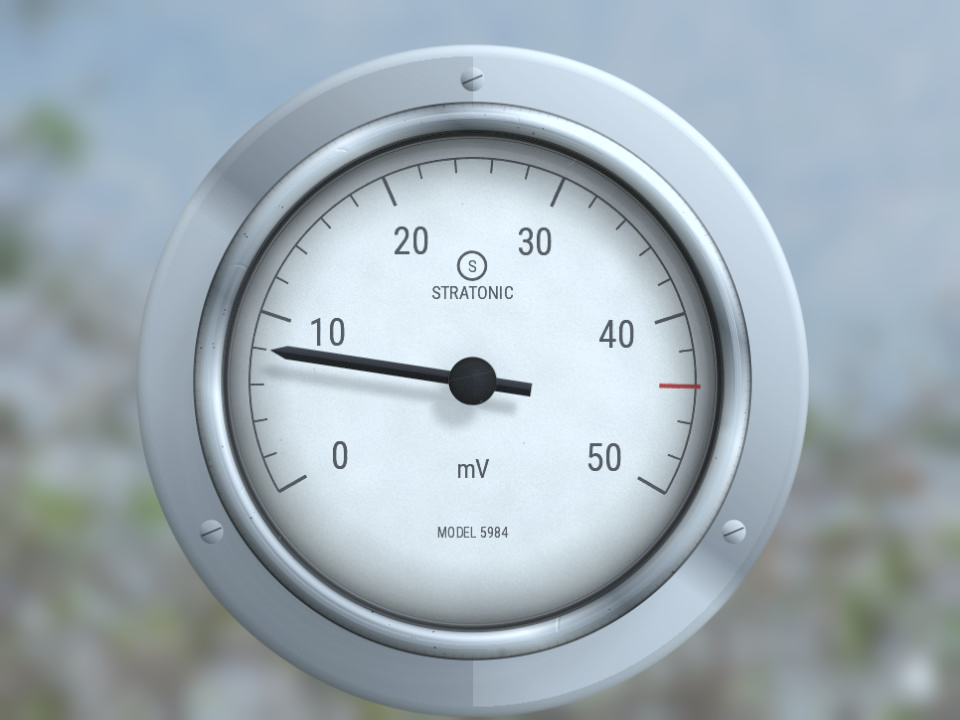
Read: 8mV
